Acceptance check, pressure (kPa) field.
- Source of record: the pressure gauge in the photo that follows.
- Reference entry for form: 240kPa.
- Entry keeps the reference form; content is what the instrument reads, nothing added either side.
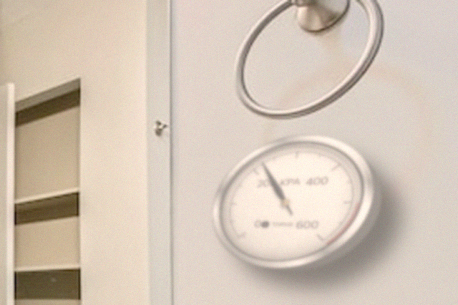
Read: 225kPa
